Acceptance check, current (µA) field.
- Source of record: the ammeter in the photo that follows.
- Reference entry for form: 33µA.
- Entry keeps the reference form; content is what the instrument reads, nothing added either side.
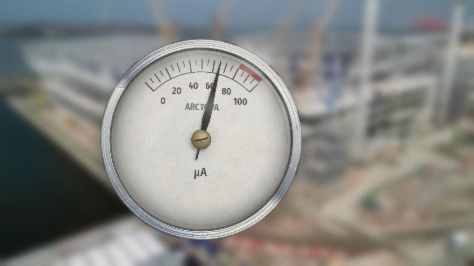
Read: 65µA
